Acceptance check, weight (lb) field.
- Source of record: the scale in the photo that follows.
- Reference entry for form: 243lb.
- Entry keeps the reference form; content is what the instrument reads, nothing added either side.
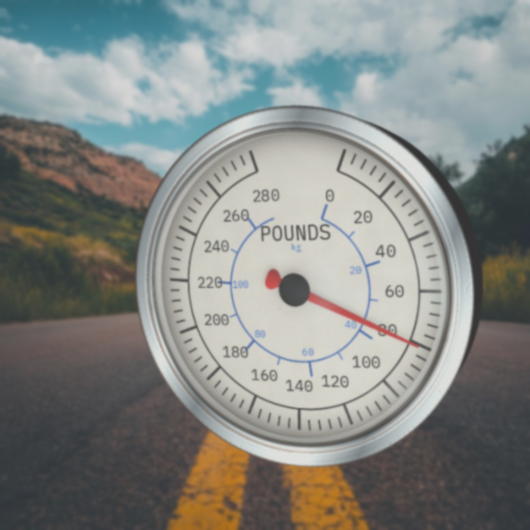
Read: 80lb
